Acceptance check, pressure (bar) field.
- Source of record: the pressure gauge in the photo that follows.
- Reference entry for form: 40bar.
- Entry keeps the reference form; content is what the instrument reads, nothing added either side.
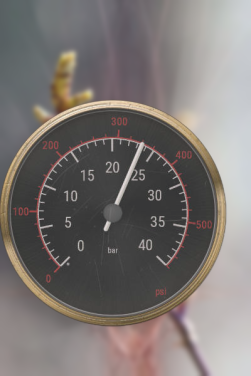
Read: 23.5bar
